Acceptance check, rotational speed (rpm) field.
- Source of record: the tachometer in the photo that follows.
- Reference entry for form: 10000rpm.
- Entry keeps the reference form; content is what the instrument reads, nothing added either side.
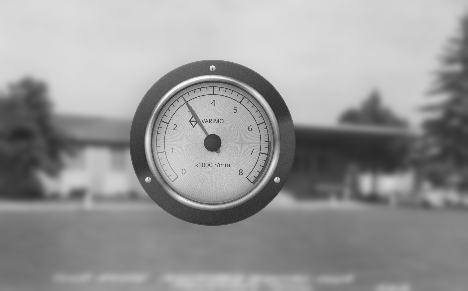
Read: 3000rpm
